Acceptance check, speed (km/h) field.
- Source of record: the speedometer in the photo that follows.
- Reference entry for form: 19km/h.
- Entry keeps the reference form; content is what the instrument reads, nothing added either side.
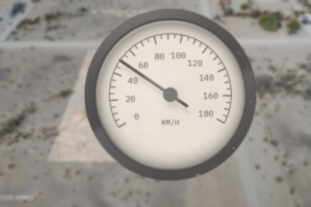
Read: 50km/h
